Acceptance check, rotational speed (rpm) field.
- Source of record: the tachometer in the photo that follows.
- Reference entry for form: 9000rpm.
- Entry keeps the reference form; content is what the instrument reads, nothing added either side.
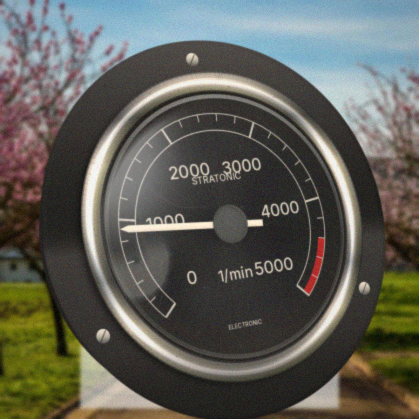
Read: 900rpm
